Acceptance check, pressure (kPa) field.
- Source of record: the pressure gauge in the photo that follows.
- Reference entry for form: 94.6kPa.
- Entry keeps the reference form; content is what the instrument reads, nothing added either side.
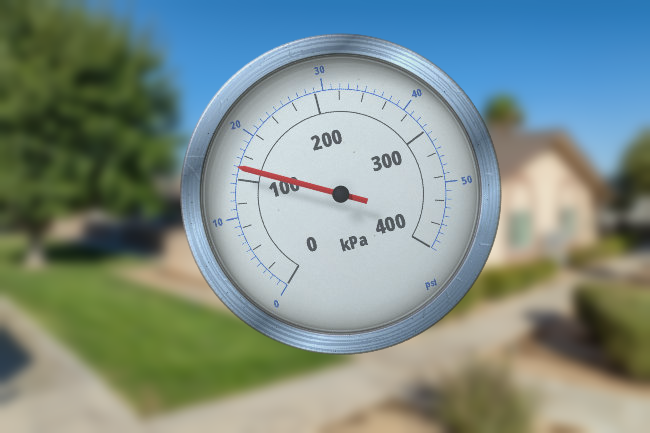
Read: 110kPa
